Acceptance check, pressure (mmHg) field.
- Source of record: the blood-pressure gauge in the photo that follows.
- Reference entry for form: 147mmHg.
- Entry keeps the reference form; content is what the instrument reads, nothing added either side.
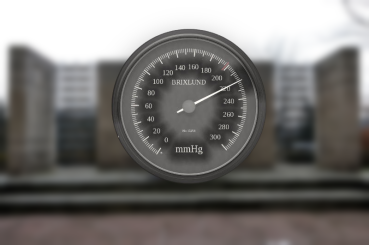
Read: 220mmHg
